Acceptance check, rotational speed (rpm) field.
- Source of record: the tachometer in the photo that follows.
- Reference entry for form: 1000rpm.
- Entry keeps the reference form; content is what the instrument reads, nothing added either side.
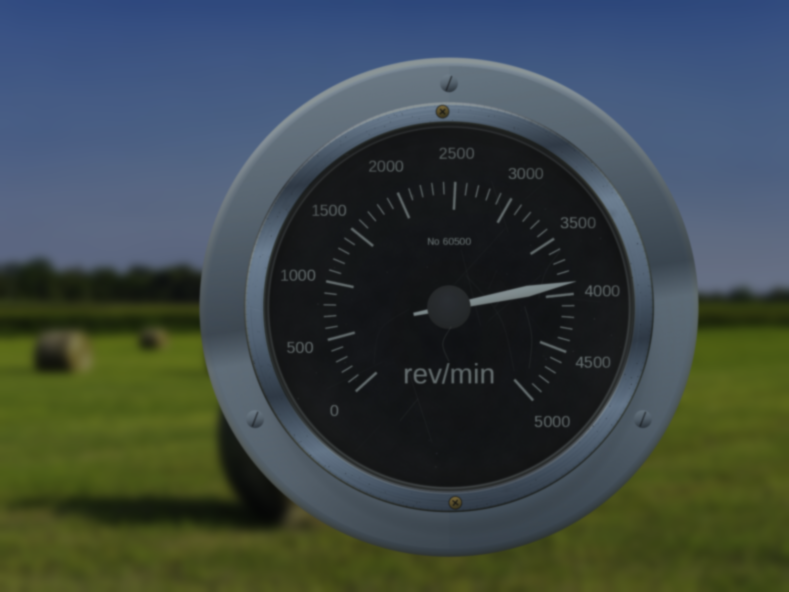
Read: 3900rpm
